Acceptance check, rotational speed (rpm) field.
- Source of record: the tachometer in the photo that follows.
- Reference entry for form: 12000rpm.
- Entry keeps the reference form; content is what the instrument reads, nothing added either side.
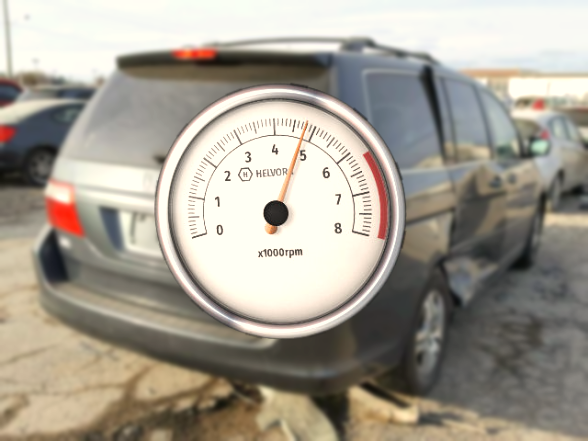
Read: 4800rpm
